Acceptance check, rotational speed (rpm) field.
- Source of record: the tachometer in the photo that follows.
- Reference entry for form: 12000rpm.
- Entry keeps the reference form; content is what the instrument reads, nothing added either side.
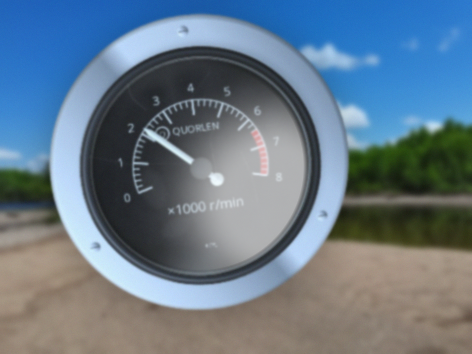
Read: 2200rpm
